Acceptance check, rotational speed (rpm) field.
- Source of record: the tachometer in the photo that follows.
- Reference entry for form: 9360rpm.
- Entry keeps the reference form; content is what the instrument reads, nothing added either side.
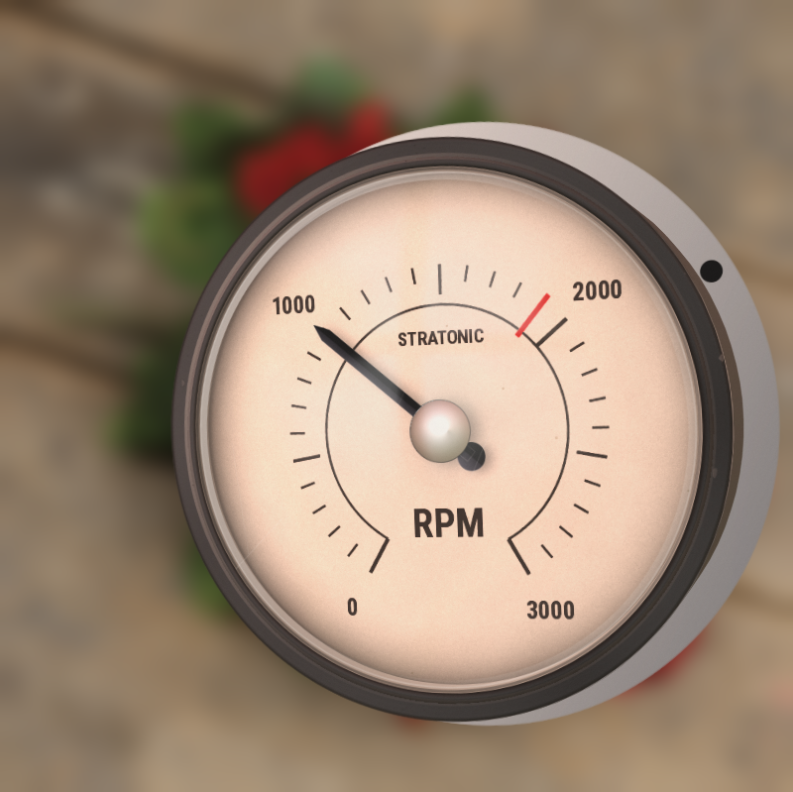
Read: 1000rpm
